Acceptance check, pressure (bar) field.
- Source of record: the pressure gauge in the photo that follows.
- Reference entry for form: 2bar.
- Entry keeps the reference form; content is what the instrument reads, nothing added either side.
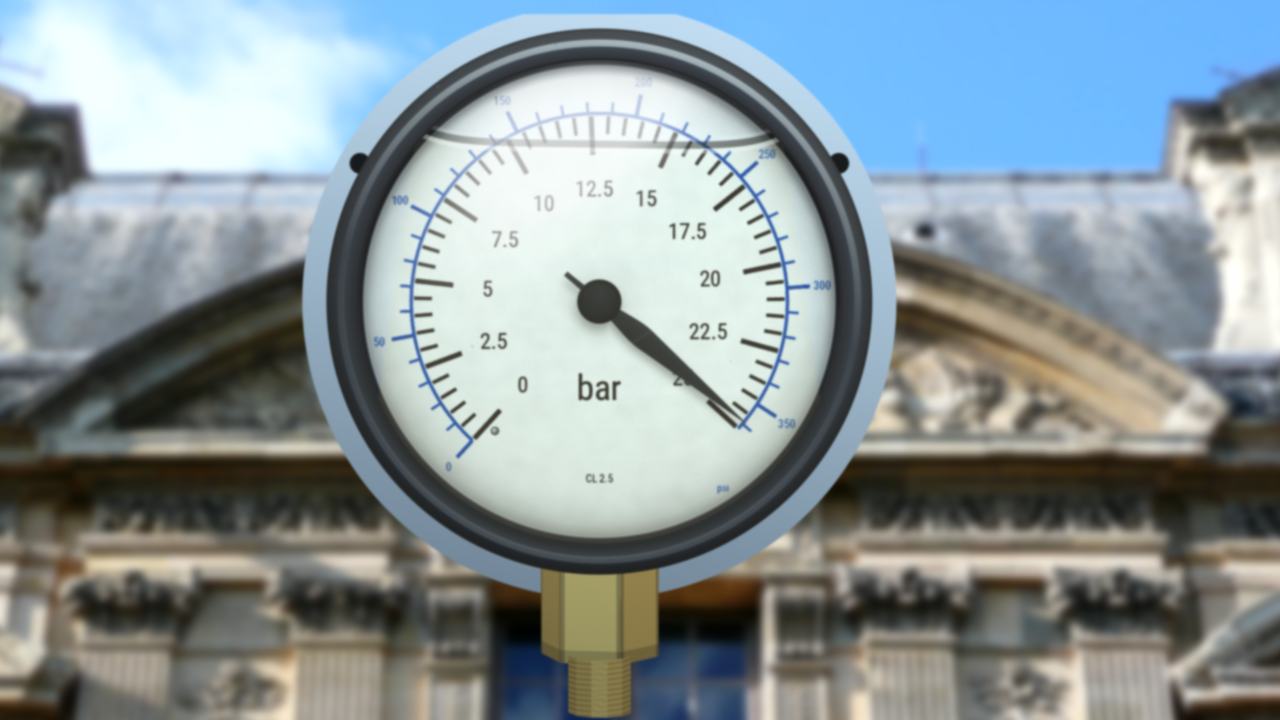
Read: 24.75bar
